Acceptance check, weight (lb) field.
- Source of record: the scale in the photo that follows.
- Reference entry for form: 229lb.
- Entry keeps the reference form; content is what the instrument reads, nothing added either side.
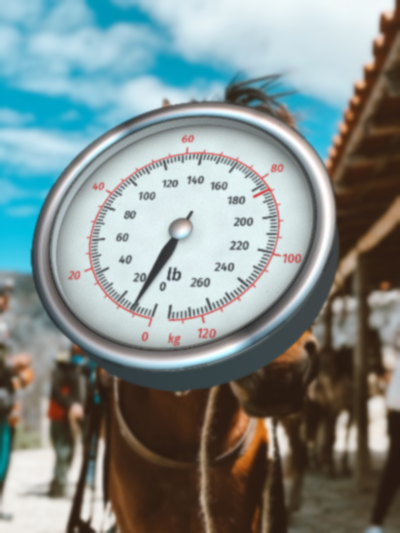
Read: 10lb
